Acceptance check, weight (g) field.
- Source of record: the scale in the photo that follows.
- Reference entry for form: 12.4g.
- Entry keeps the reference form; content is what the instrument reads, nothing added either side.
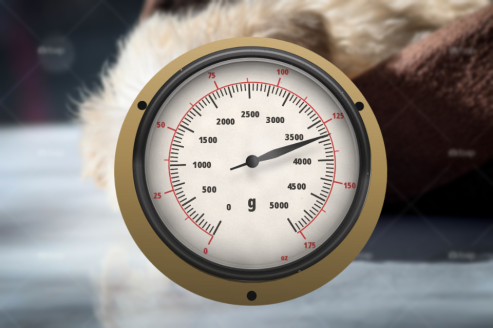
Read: 3700g
